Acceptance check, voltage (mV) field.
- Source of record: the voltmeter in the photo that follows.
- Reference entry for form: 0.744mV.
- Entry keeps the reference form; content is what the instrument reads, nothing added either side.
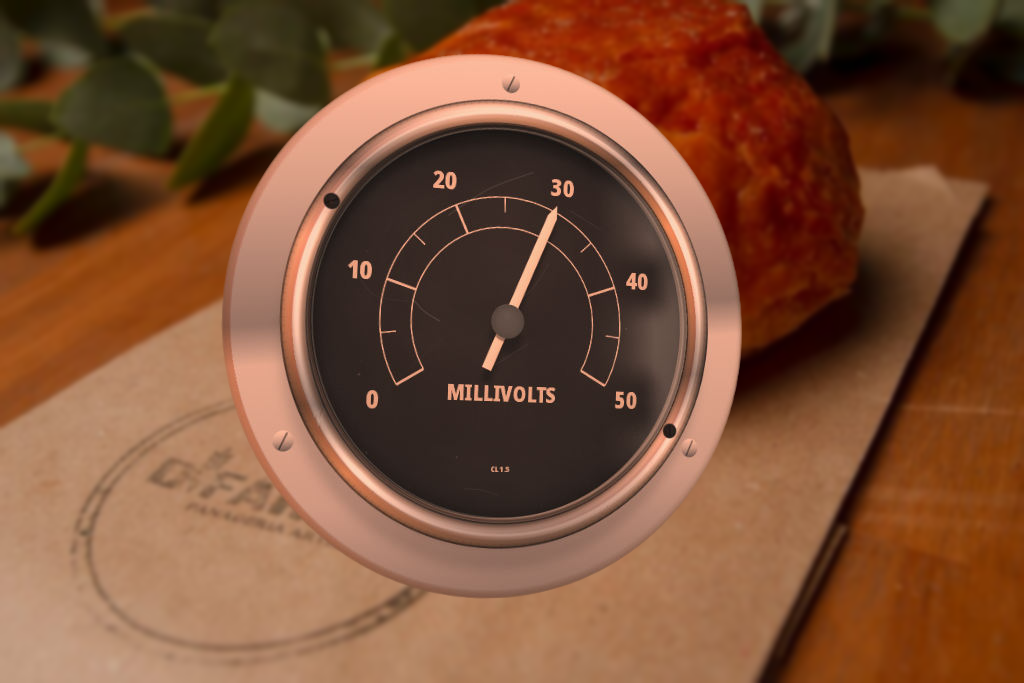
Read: 30mV
